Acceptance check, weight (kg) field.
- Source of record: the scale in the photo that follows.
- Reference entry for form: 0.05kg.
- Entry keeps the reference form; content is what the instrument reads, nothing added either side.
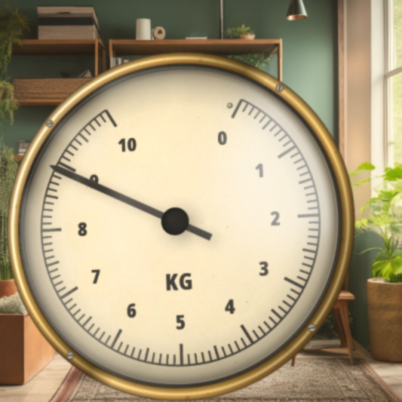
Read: 8.9kg
